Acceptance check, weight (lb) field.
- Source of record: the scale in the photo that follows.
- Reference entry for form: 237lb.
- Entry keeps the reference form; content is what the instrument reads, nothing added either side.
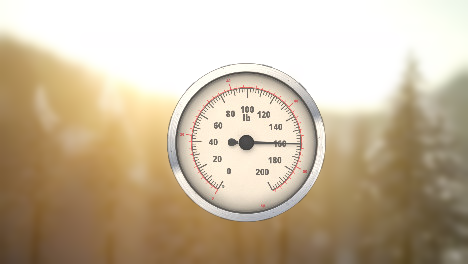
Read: 160lb
